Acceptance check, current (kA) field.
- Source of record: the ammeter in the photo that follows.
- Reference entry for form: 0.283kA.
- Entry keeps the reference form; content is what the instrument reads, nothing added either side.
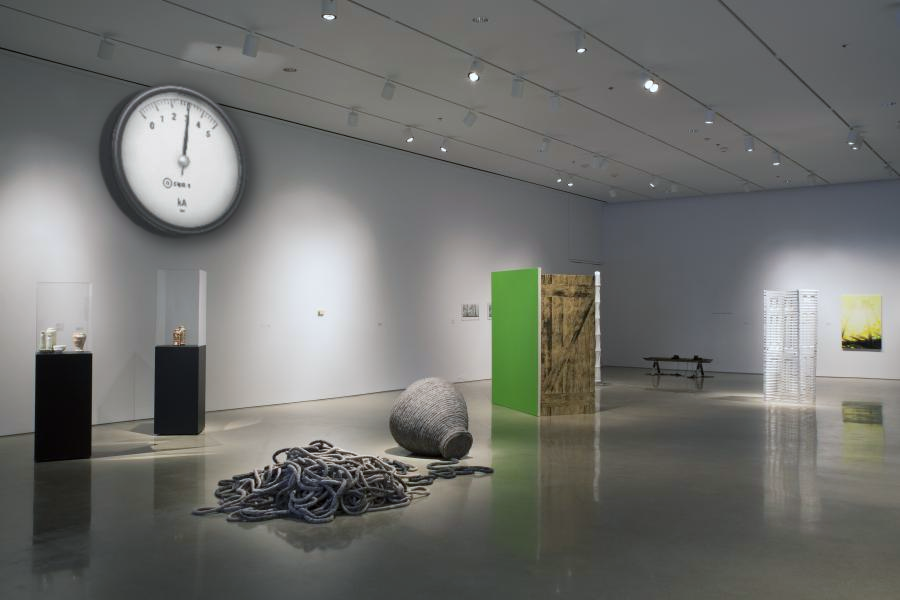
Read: 3kA
